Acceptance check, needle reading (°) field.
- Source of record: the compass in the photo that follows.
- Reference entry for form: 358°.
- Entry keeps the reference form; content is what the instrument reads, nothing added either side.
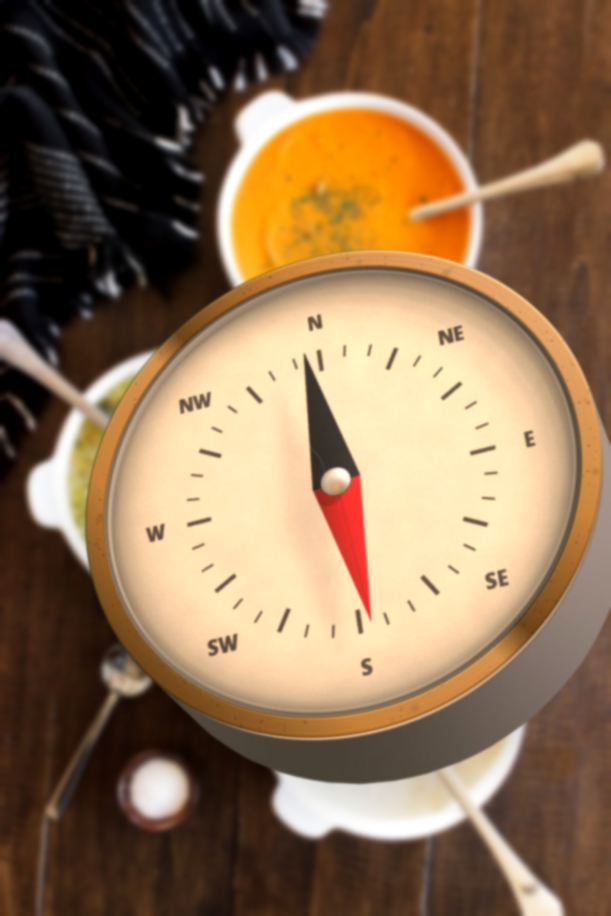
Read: 175°
